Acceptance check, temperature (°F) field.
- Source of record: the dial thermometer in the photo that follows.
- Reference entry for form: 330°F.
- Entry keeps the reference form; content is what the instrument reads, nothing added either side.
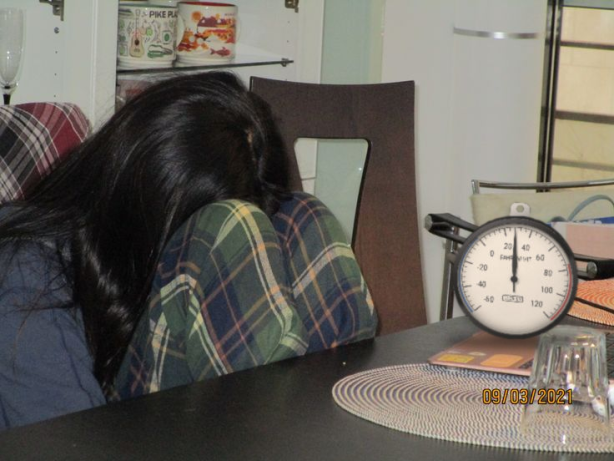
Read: 28°F
